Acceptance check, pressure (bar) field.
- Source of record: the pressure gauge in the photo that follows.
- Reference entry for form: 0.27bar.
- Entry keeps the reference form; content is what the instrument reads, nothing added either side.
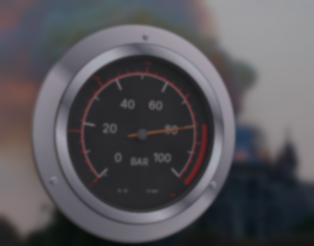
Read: 80bar
